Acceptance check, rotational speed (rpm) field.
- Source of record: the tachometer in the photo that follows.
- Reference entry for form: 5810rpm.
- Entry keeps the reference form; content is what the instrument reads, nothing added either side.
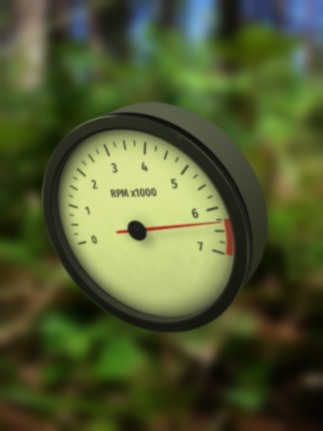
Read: 6250rpm
